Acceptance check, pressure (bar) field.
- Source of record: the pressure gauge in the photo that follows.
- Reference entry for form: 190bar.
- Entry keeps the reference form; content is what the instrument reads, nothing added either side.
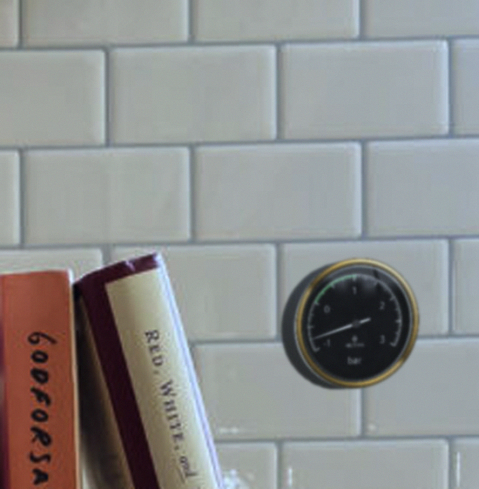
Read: -0.75bar
